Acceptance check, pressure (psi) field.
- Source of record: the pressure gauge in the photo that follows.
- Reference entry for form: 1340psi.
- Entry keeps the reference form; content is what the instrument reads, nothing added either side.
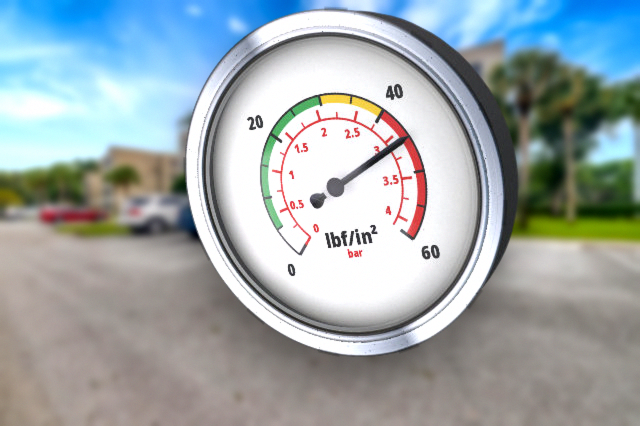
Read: 45psi
